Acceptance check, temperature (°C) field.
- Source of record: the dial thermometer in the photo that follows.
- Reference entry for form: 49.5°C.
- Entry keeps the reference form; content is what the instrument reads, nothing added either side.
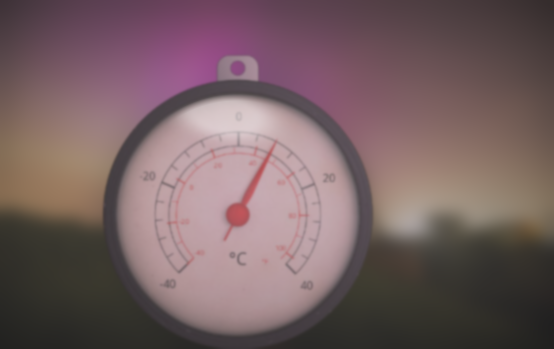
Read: 8°C
